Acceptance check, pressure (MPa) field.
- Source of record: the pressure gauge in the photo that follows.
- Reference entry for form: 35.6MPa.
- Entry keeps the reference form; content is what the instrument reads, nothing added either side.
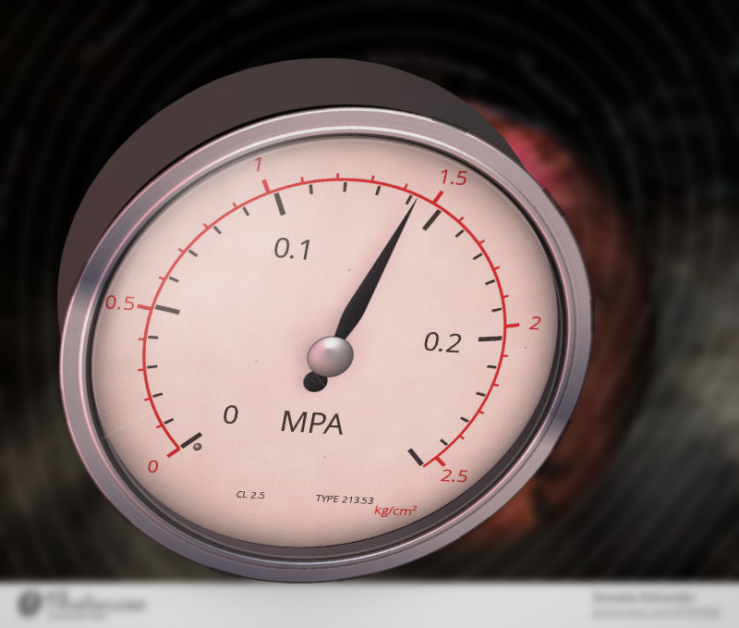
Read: 0.14MPa
